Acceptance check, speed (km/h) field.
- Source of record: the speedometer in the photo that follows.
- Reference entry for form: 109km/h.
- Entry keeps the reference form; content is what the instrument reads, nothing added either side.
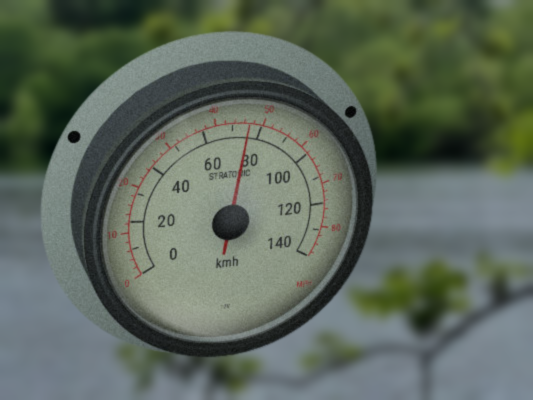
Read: 75km/h
